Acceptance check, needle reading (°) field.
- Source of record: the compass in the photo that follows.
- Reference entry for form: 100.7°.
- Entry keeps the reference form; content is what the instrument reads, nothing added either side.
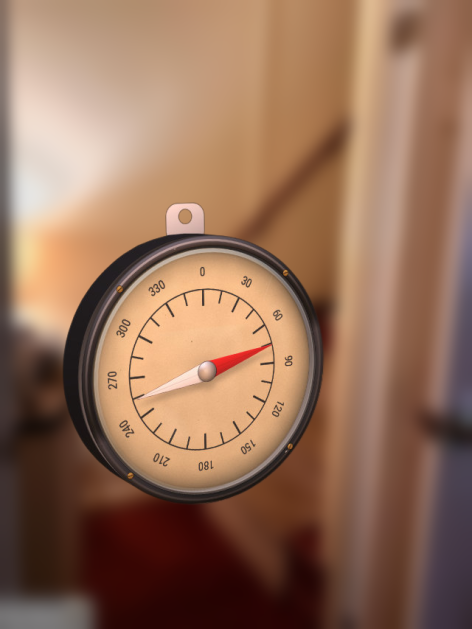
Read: 75°
